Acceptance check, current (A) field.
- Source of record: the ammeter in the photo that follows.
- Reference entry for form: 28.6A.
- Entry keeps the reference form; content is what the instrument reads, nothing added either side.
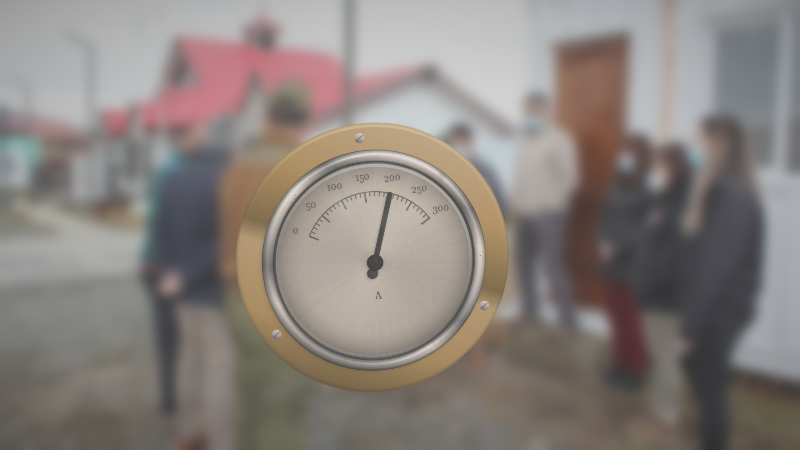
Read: 200A
